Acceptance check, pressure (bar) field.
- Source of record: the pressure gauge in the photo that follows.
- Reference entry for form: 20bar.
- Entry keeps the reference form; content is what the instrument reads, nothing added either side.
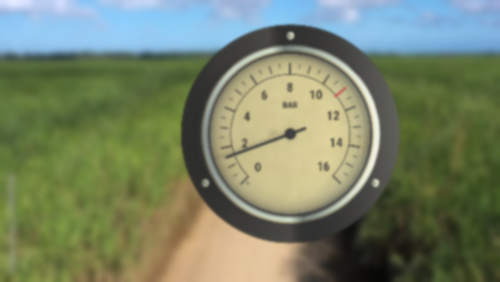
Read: 1.5bar
